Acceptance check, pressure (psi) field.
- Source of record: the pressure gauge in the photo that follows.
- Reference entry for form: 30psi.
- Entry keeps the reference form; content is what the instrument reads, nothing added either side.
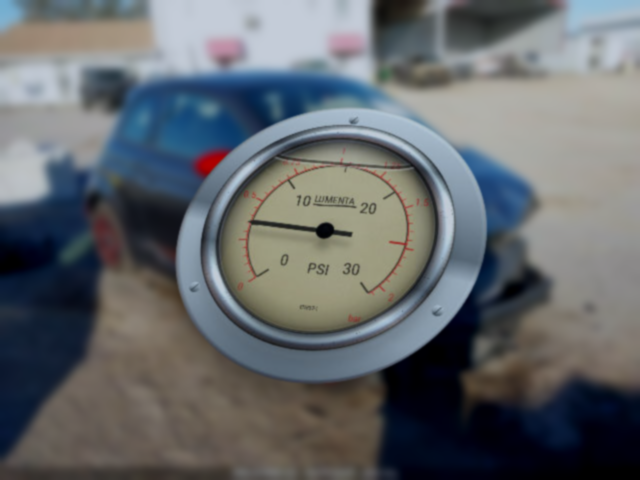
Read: 5psi
